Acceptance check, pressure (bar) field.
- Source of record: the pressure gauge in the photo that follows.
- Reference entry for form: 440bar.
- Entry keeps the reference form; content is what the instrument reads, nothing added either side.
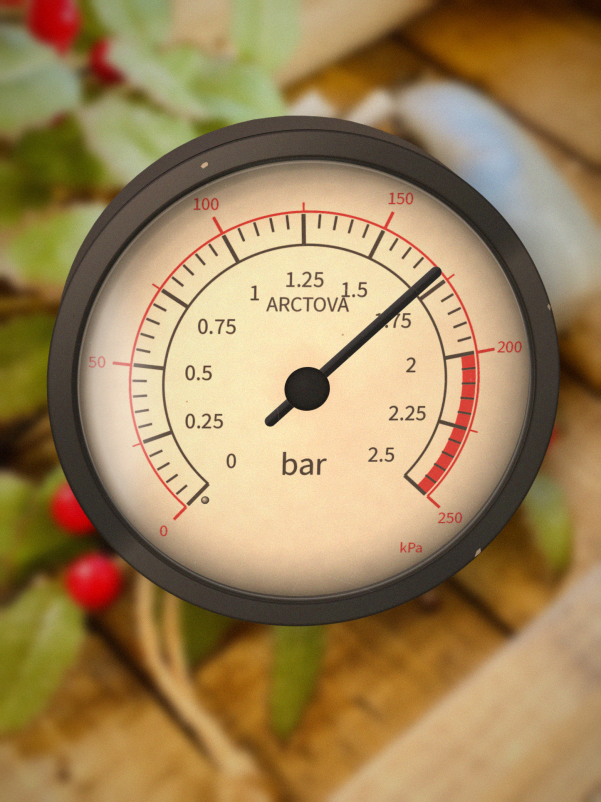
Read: 1.7bar
